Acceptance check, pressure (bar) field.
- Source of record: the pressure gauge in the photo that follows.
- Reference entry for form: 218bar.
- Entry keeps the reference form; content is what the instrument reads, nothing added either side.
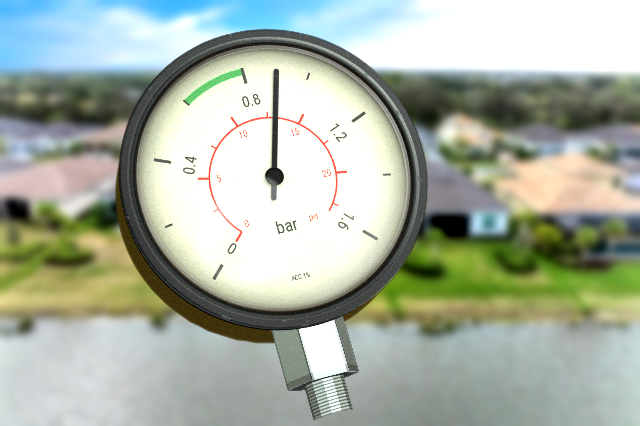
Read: 0.9bar
